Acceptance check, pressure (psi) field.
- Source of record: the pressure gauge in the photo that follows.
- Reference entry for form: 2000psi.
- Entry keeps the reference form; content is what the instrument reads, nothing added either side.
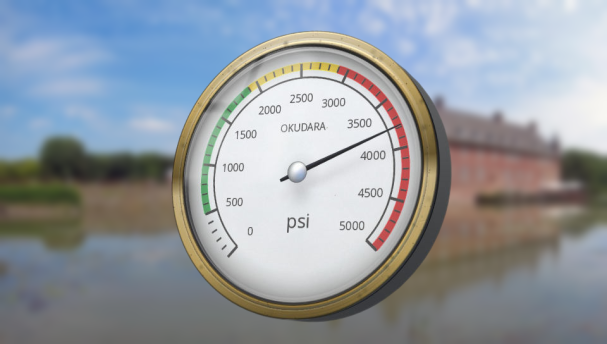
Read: 3800psi
